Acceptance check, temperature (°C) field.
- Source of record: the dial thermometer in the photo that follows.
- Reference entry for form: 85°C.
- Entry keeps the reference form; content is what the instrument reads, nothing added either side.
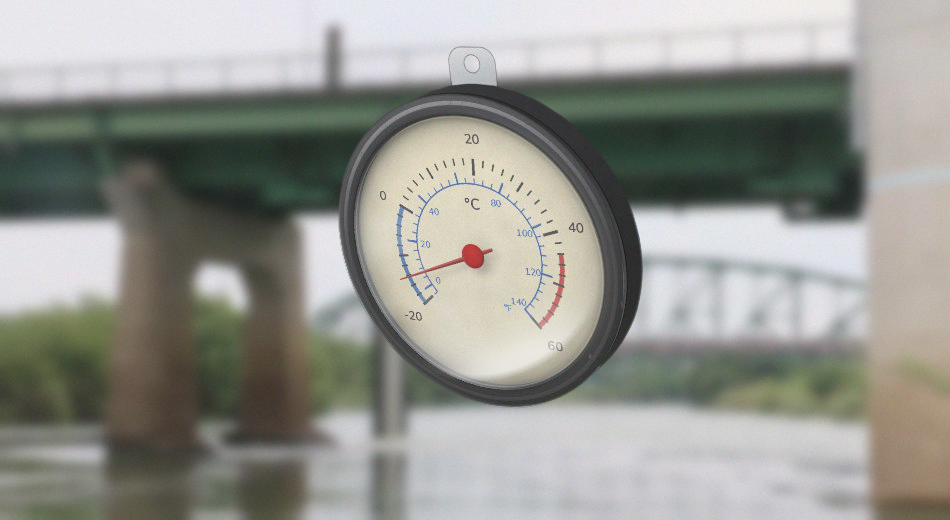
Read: -14°C
